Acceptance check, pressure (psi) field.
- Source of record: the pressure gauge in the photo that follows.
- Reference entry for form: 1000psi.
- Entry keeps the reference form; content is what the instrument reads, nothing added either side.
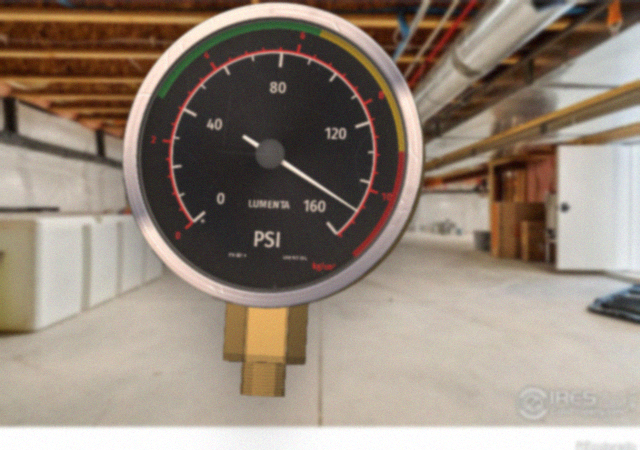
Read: 150psi
